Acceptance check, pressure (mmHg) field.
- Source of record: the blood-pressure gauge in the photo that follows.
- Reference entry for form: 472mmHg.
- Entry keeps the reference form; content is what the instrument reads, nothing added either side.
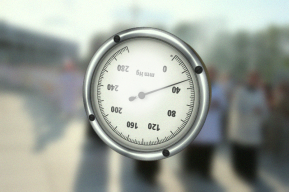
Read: 30mmHg
